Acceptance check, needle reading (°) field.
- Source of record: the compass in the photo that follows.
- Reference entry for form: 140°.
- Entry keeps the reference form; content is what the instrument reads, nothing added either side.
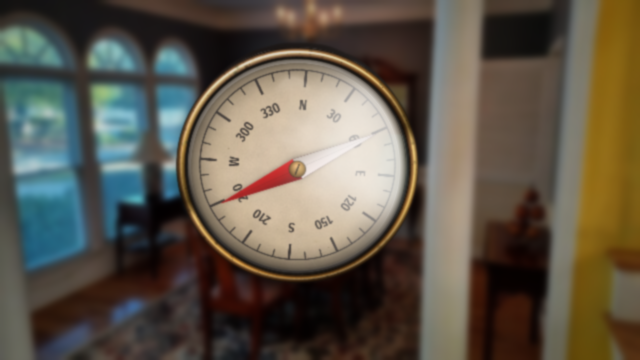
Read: 240°
